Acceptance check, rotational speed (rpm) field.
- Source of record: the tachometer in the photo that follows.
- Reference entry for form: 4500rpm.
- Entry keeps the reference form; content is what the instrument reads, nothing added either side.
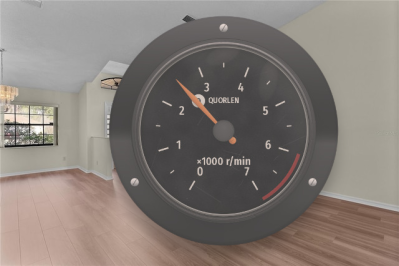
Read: 2500rpm
